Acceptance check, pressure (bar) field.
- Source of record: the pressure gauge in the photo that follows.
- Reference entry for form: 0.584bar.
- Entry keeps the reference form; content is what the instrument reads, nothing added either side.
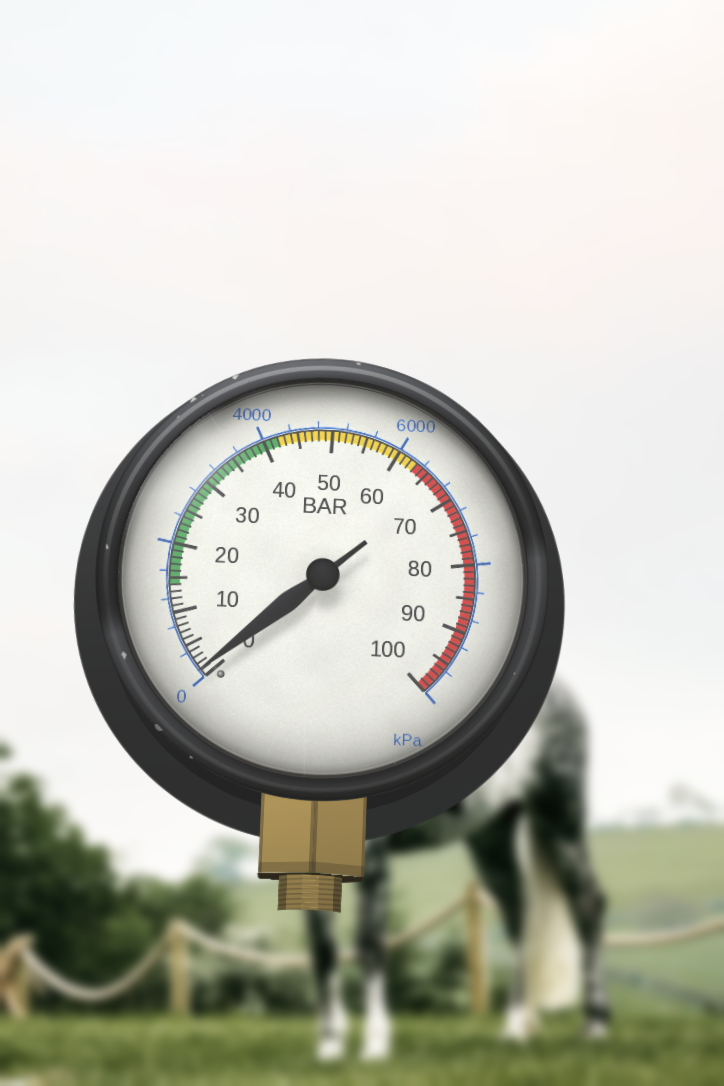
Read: 1bar
